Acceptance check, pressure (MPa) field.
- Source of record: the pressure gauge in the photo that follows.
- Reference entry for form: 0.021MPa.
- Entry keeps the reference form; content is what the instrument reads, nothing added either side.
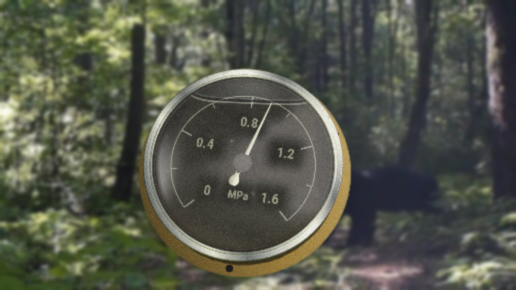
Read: 0.9MPa
